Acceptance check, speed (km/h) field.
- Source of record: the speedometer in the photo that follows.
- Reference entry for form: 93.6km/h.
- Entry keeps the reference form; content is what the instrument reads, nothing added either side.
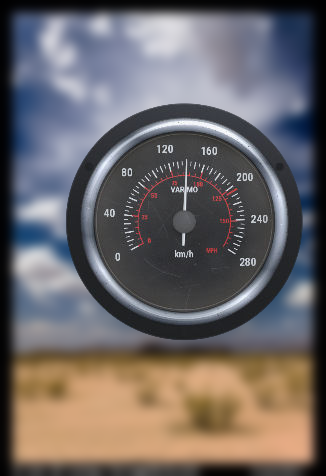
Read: 140km/h
